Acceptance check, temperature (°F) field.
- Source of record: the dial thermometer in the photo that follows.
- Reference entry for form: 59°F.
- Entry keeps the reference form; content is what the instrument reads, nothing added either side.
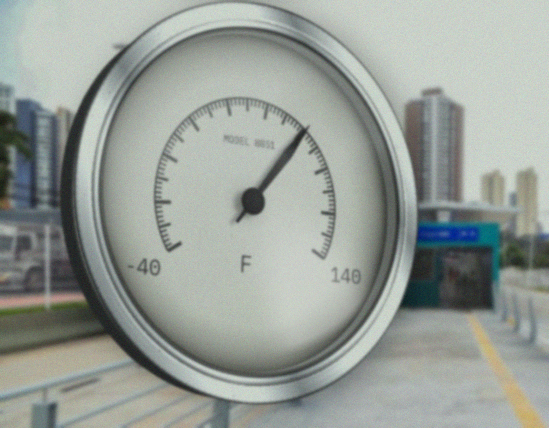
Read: 80°F
